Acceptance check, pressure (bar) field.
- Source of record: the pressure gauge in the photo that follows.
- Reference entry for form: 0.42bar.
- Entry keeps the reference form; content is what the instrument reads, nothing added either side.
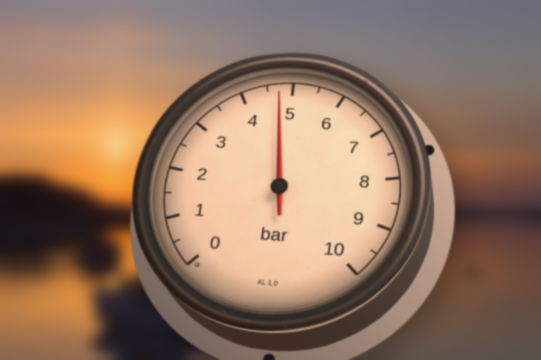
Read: 4.75bar
